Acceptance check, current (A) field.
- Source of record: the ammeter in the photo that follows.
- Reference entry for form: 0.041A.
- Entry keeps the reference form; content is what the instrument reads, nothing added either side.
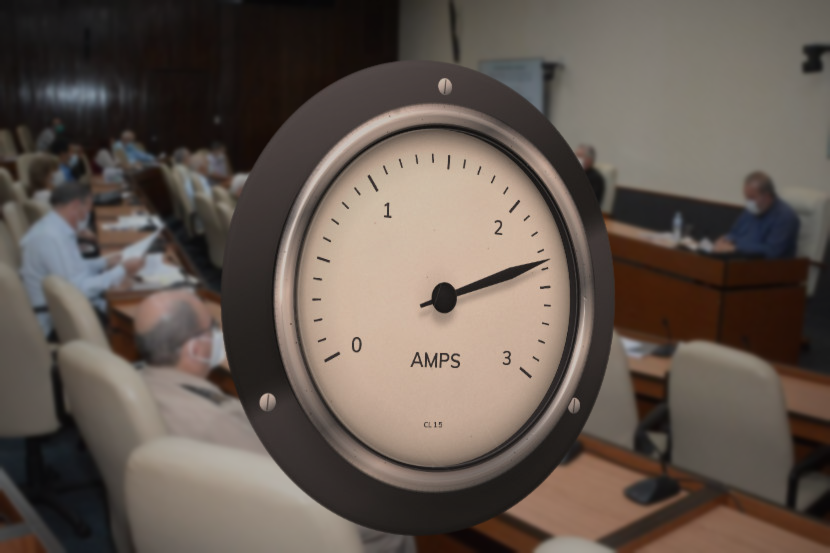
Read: 2.35A
